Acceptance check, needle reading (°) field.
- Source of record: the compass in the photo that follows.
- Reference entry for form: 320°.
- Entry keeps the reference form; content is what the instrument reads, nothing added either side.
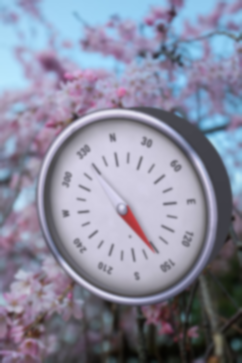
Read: 150°
